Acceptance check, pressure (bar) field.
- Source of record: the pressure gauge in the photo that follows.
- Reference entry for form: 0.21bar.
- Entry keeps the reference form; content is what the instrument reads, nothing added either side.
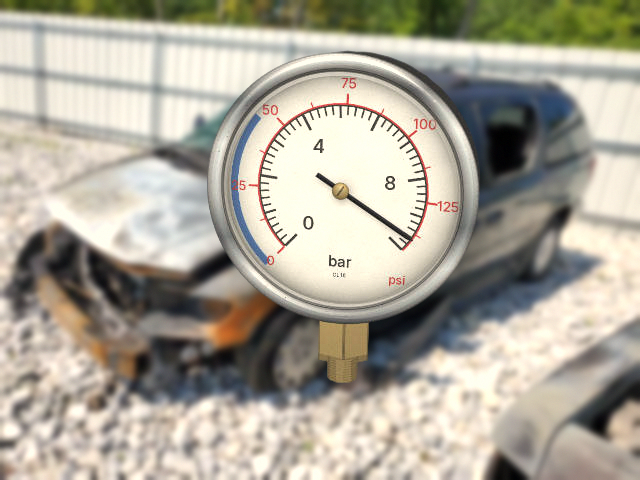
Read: 9.6bar
